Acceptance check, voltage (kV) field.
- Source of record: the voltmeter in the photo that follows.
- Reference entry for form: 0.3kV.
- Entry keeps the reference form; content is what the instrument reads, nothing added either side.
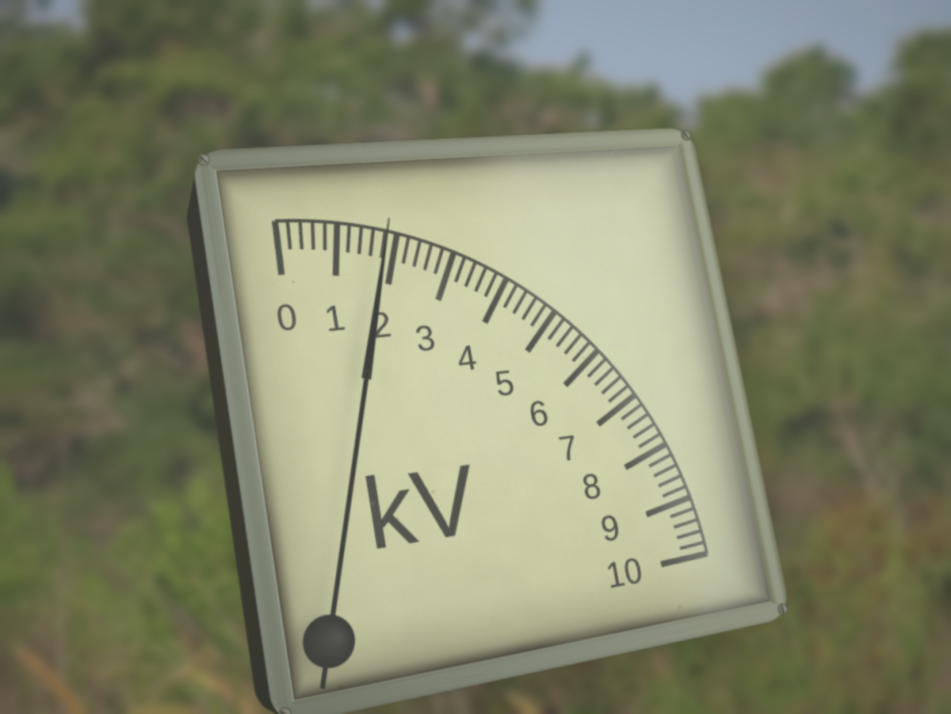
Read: 1.8kV
